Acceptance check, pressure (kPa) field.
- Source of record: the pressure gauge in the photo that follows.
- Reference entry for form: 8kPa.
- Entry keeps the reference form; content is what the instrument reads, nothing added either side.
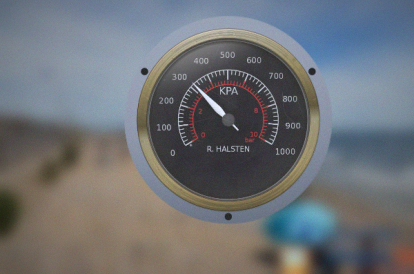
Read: 320kPa
